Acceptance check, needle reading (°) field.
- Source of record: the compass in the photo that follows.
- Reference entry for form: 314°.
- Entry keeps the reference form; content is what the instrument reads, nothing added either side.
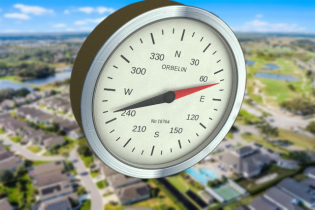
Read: 70°
